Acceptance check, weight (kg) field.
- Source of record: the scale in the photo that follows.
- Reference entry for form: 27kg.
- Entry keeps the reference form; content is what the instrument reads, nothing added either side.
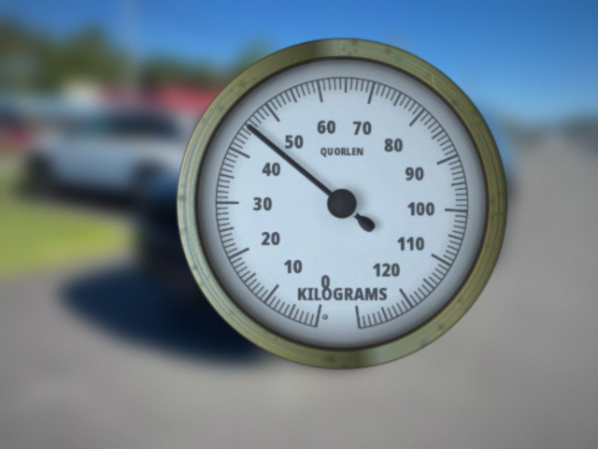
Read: 45kg
